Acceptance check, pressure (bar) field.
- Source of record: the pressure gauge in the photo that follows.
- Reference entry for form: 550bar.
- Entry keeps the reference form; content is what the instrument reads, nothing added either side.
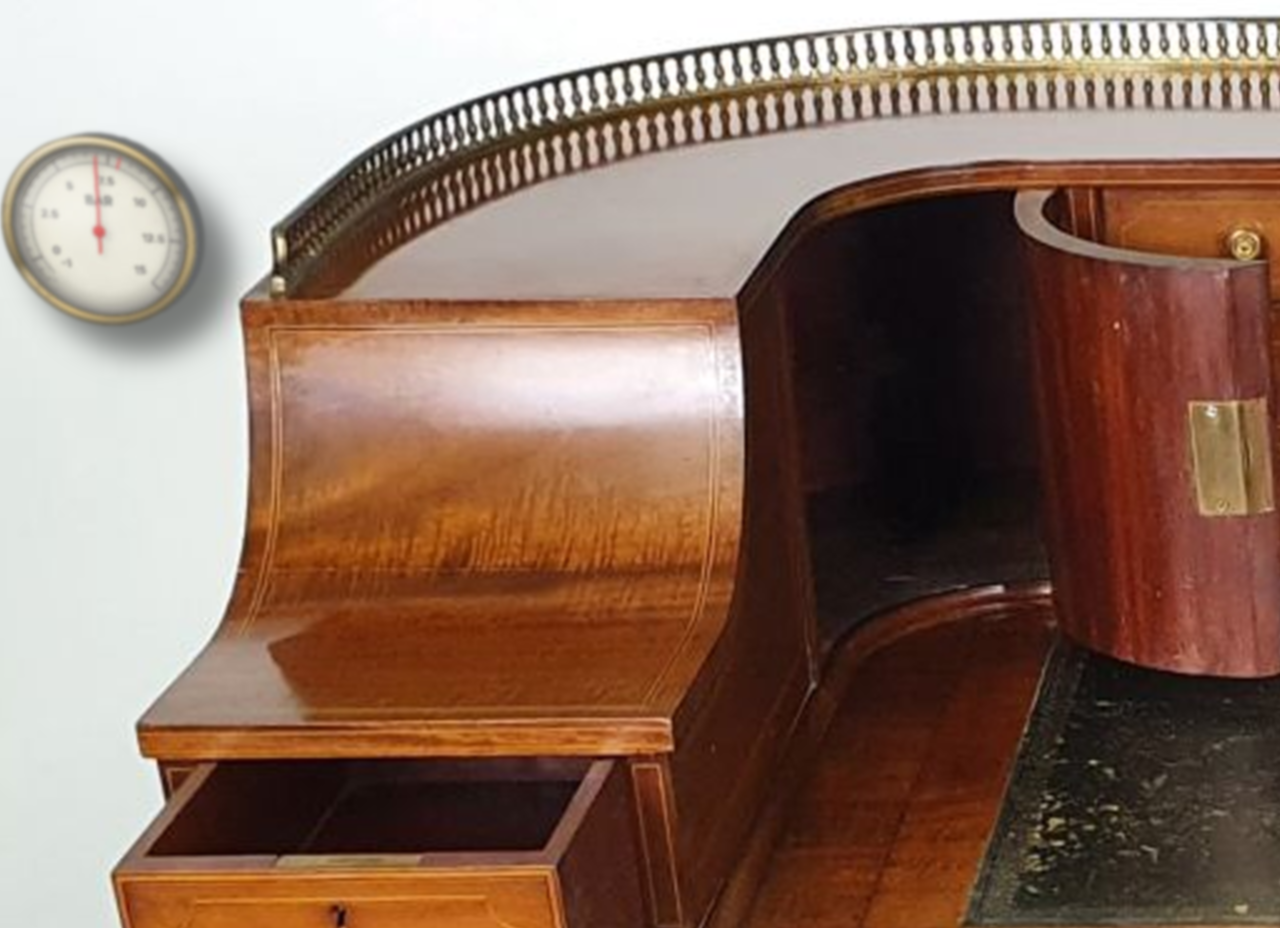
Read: 7bar
